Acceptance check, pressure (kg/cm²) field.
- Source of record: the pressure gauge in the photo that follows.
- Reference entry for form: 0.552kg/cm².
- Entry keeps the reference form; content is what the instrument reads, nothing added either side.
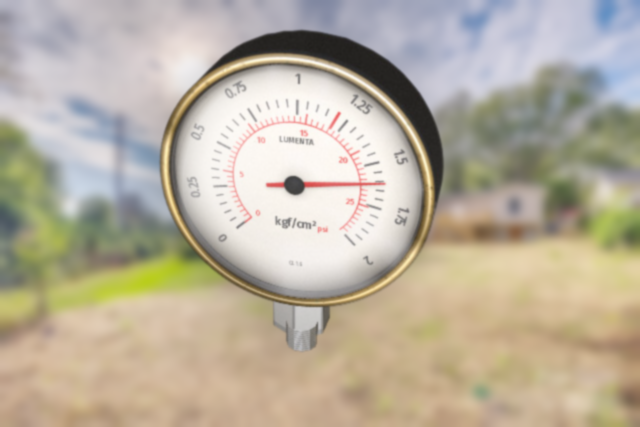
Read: 1.6kg/cm²
